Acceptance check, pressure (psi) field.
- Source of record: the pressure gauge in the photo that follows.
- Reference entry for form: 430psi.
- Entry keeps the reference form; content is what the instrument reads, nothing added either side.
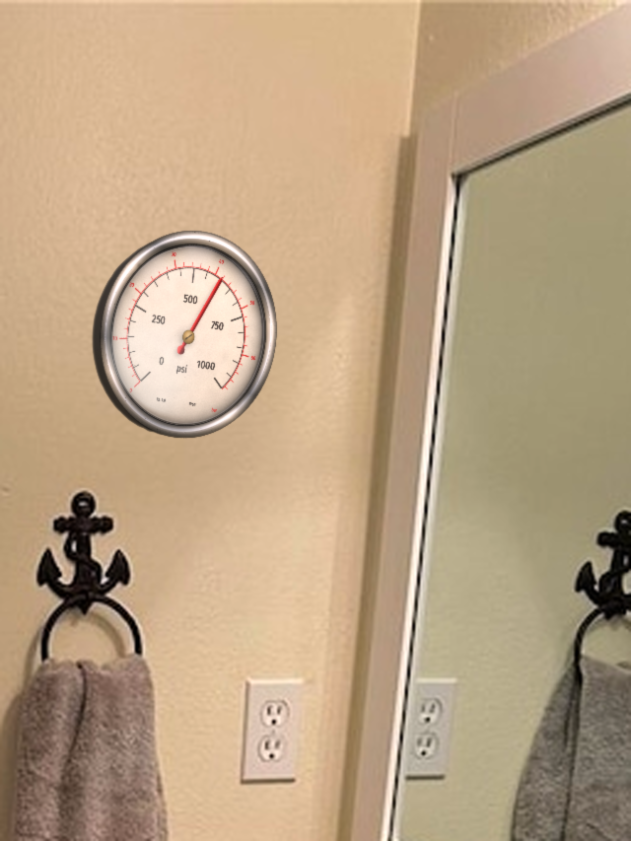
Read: 600psi
